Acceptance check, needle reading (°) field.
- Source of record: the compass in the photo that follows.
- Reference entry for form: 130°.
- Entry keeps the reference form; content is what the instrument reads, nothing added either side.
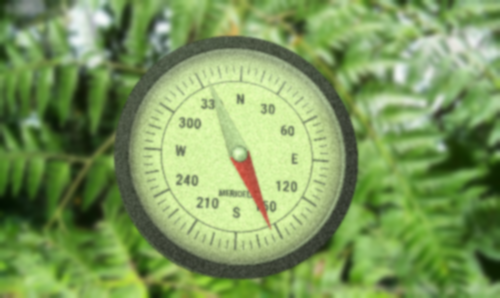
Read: 155°
